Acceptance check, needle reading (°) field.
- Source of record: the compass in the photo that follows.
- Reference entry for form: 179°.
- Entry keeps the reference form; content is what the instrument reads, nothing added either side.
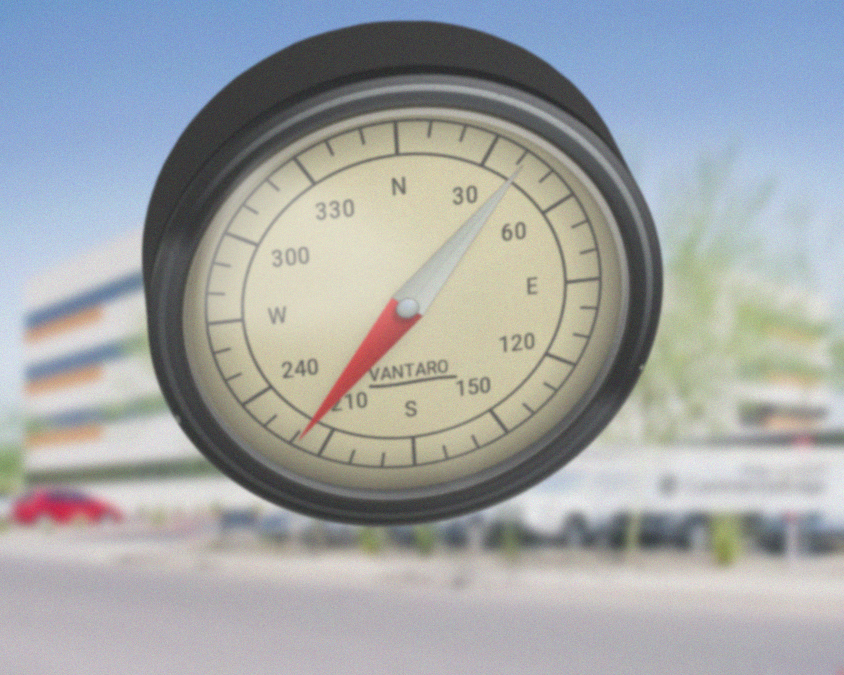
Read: 220°
